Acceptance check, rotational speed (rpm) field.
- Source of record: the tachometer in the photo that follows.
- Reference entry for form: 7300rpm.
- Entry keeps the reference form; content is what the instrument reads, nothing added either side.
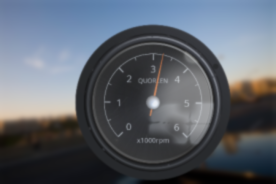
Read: 3250rpm
